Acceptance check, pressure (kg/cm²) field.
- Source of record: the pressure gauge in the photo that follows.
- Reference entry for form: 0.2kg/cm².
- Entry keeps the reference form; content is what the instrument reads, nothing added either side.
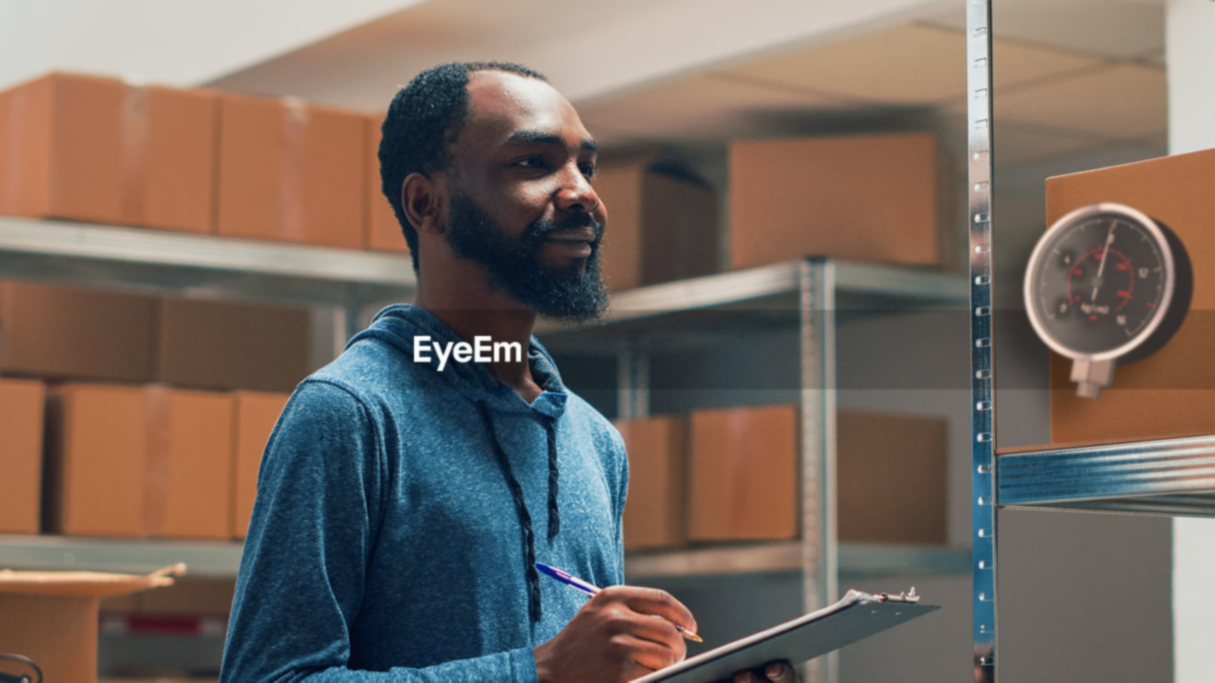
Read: 8kg/cm²
